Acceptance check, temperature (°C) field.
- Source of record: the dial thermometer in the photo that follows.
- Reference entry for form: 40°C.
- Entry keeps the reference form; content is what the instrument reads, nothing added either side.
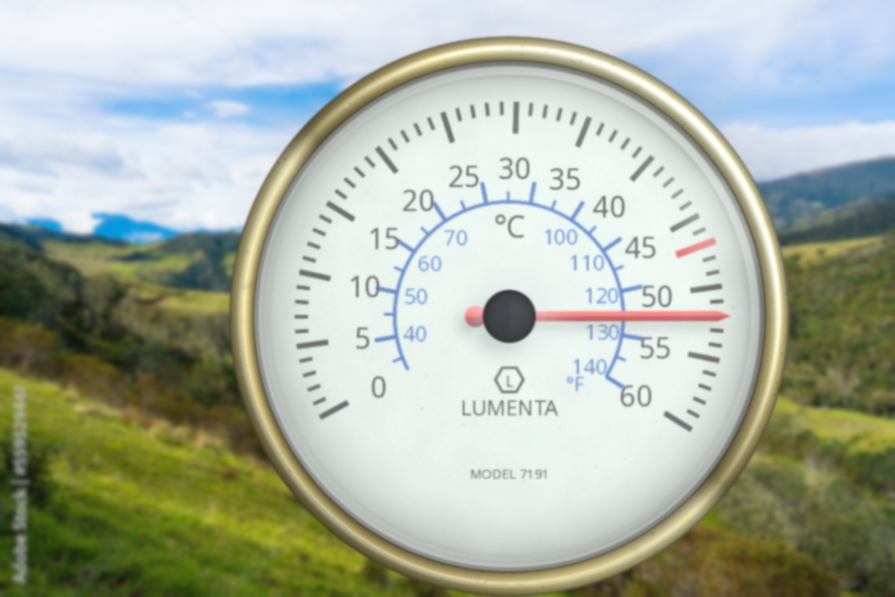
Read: 52°C
